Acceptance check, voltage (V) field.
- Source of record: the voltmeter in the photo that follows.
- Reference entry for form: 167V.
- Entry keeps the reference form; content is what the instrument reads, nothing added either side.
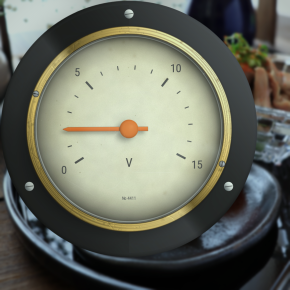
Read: 2V
